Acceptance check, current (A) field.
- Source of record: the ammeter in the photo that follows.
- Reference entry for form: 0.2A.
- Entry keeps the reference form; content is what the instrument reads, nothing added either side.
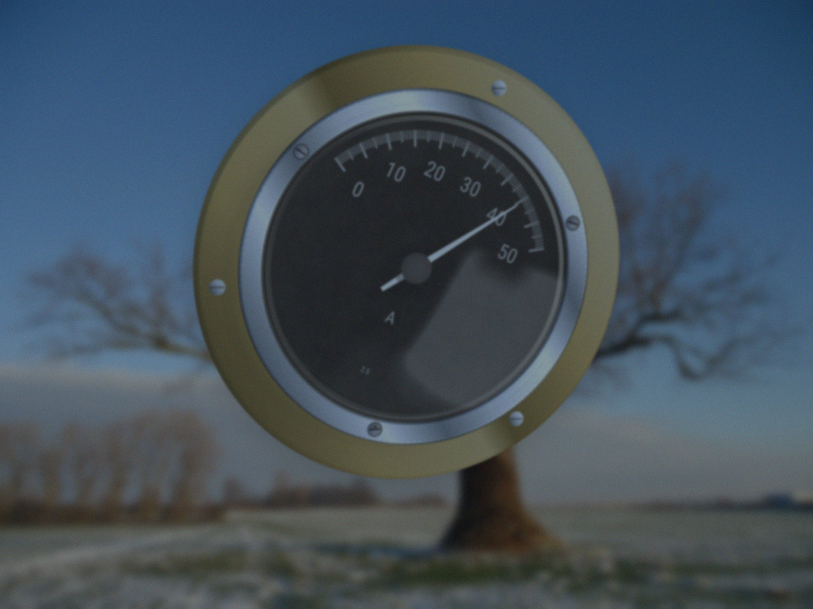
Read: 40A
